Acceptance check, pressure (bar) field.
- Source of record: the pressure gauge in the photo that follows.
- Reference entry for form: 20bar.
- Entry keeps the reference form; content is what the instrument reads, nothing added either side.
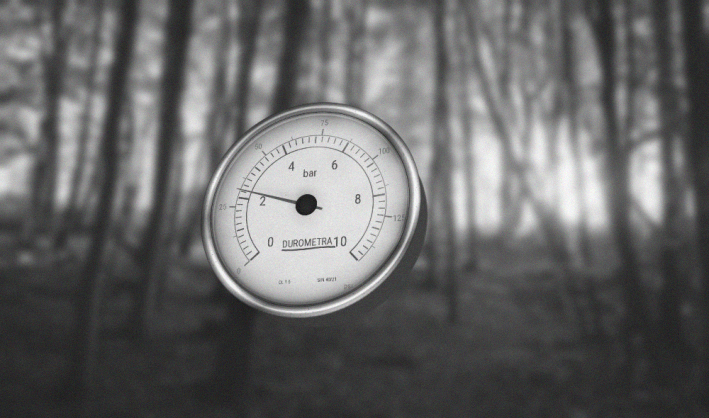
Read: 2.2bar
